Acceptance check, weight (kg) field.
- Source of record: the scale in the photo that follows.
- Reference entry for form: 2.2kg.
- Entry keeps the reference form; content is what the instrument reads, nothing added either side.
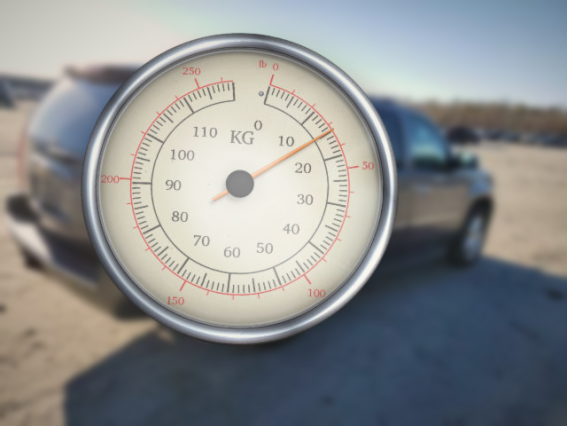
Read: 15kg
